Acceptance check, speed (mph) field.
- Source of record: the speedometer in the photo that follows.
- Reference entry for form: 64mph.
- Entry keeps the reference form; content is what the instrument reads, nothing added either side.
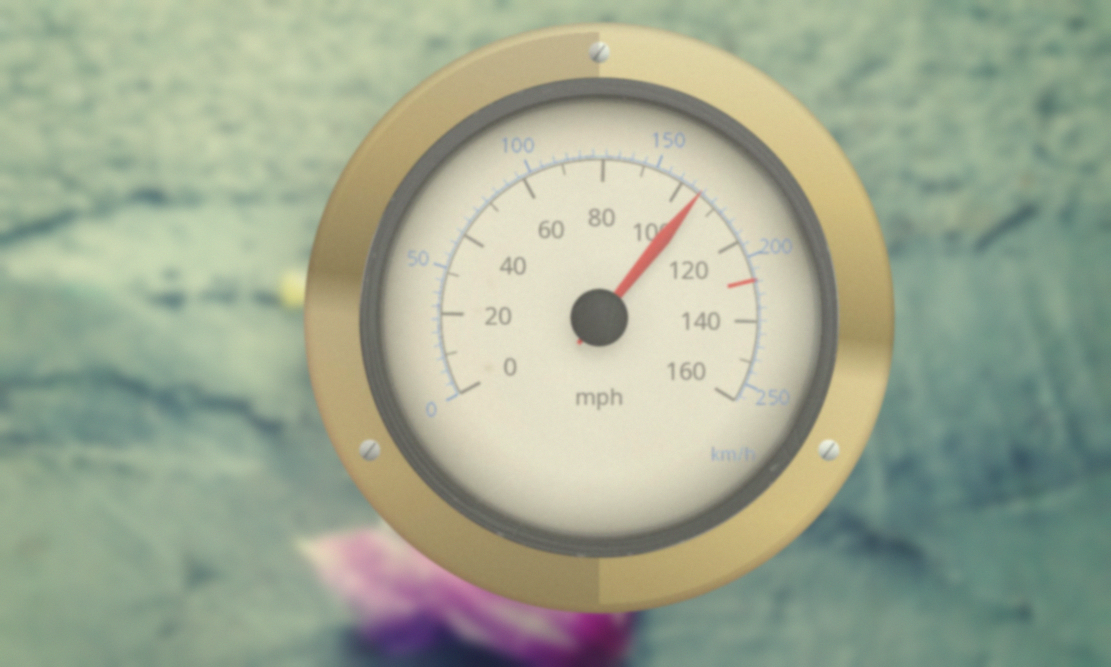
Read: 105mph
